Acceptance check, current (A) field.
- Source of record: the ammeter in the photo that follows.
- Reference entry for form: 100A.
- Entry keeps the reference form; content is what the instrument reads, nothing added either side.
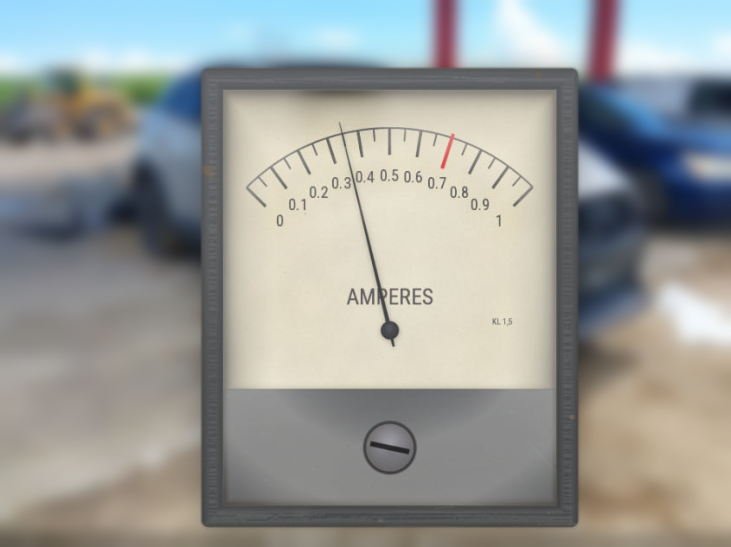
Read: 0.35A
